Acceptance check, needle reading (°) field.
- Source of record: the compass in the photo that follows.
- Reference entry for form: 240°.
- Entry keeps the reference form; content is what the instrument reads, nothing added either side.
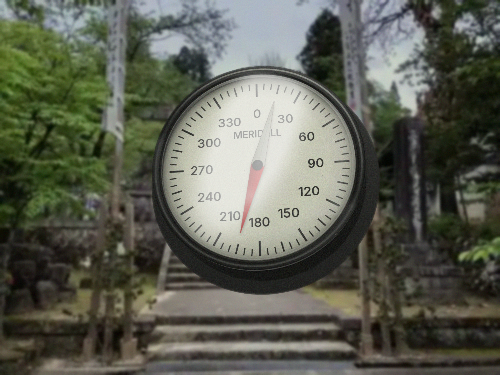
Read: 195°
